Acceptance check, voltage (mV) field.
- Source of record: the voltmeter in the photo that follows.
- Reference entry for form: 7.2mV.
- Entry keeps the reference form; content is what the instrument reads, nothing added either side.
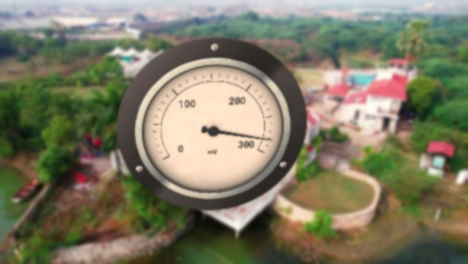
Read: 280mV
